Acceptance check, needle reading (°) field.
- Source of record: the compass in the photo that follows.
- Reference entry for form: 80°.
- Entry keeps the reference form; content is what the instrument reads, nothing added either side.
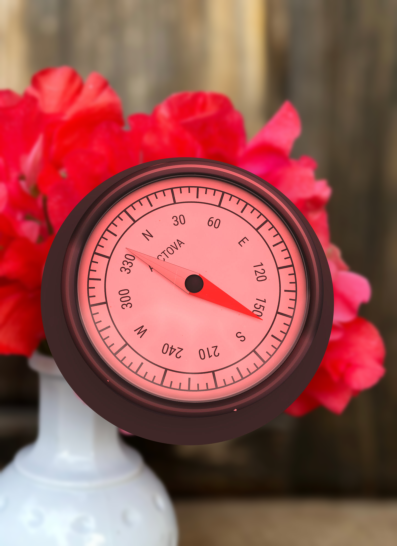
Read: 160°
